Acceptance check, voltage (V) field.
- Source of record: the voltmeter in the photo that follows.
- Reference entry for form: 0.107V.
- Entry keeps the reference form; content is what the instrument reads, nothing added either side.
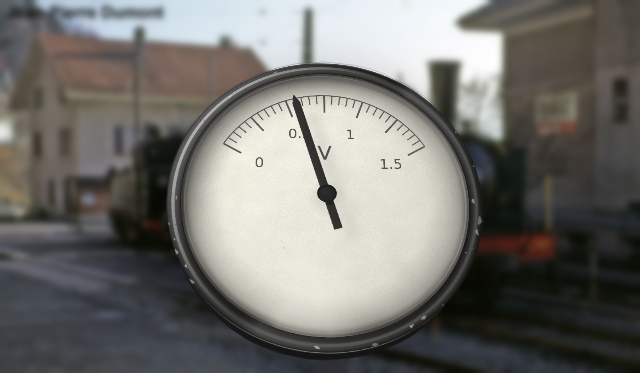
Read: 0.55V
